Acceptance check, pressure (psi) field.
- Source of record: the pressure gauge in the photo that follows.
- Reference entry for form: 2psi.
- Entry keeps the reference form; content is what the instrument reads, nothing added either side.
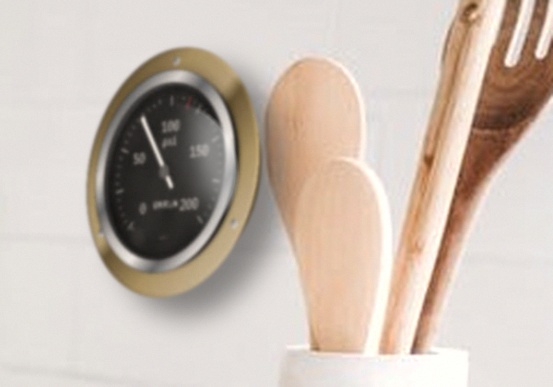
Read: 75psi
